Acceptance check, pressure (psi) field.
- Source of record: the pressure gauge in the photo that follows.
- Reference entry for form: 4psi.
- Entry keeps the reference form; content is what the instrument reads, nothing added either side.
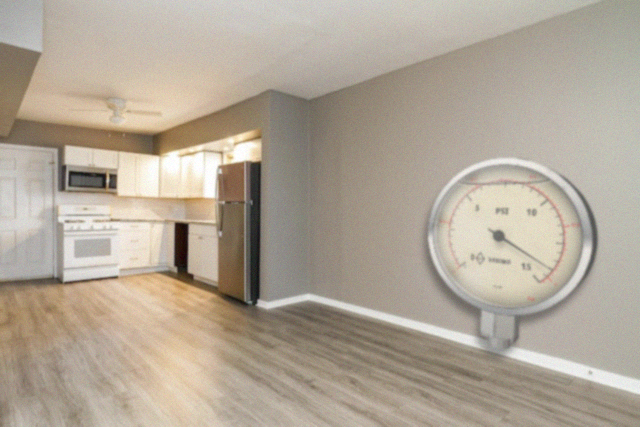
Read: 14psi
